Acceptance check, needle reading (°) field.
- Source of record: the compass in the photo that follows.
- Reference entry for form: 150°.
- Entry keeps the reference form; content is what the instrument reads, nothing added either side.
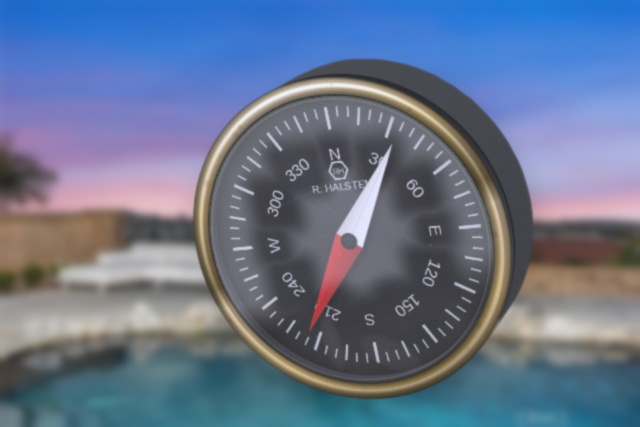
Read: 215°
